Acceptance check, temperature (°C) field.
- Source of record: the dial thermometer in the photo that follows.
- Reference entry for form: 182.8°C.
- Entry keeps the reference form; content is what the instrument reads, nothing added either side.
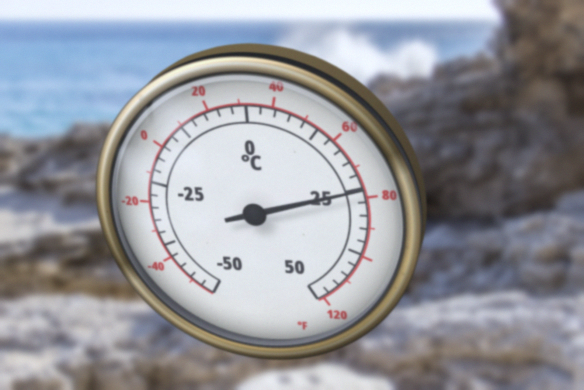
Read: 25°C
